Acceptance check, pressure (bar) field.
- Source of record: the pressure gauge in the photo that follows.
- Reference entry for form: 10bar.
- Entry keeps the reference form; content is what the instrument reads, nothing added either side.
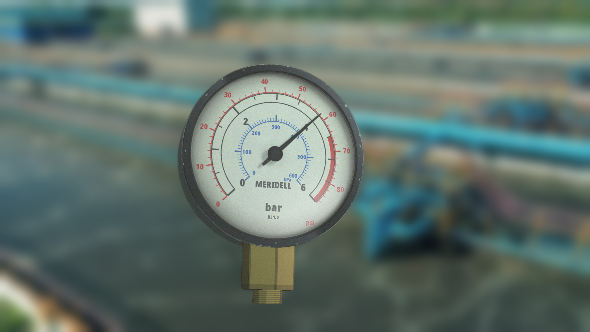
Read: 4bar
